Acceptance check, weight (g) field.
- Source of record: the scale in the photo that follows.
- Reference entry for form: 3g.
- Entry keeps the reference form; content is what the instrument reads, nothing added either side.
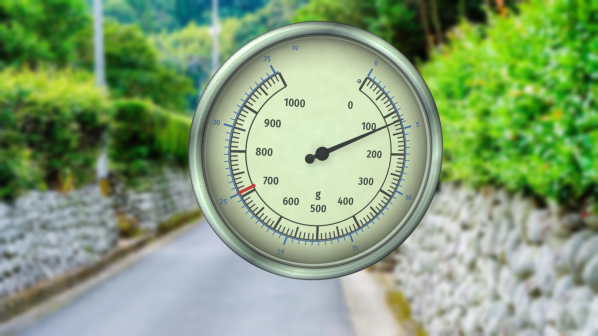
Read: 120g
